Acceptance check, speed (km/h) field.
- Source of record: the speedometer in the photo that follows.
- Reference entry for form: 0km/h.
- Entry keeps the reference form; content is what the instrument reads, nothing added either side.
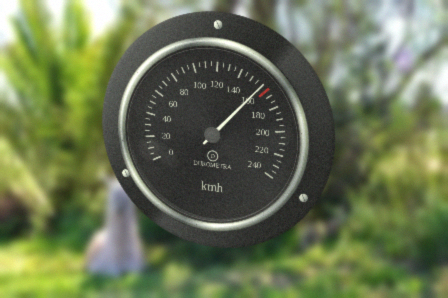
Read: 160km/h
